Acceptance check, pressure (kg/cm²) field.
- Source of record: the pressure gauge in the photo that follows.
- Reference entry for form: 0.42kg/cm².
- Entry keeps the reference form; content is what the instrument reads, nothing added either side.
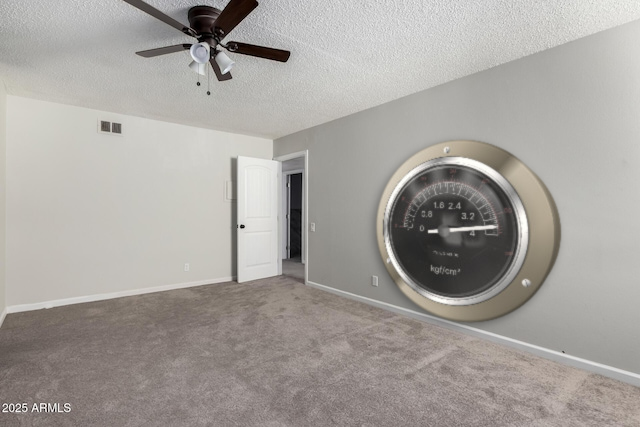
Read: 3.8kg/cm²
